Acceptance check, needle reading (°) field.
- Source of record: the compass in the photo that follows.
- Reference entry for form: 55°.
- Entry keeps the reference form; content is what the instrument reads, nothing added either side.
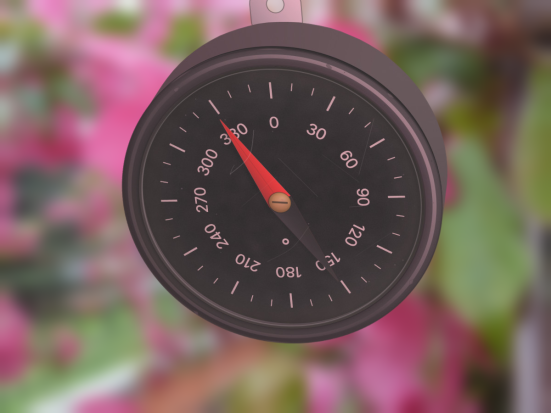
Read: 330°
